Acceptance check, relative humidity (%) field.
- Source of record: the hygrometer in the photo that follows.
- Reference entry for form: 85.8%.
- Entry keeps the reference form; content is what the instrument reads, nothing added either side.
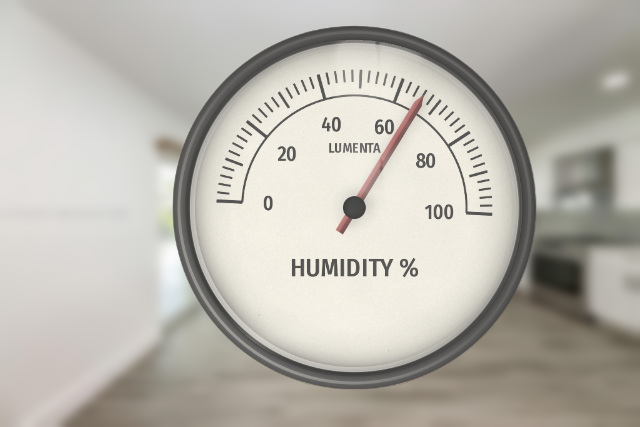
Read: 66%
